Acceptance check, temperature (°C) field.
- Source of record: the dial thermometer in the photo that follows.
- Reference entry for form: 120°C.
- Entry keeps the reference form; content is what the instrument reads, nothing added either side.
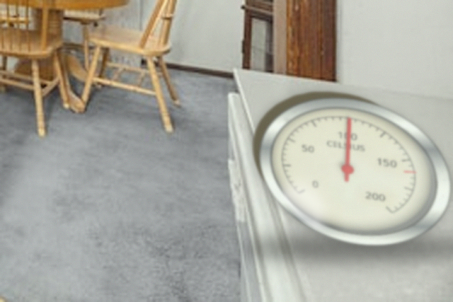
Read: 100°C
